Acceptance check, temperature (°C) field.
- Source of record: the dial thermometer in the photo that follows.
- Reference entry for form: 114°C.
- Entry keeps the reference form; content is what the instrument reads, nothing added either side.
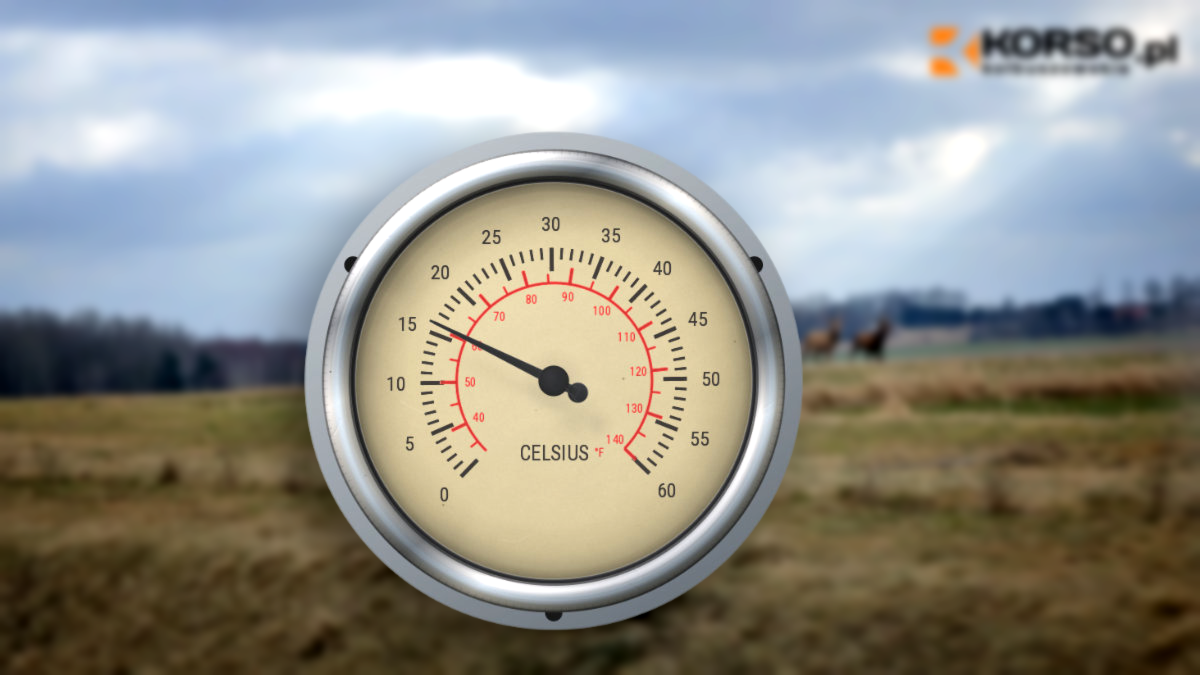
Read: 16°C
